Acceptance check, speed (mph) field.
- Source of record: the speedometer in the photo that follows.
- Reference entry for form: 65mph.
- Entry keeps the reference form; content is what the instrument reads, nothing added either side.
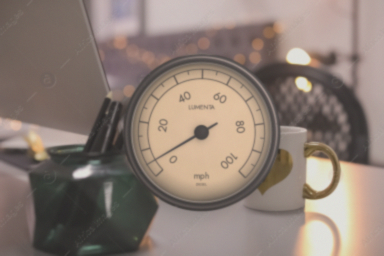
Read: 5mph
